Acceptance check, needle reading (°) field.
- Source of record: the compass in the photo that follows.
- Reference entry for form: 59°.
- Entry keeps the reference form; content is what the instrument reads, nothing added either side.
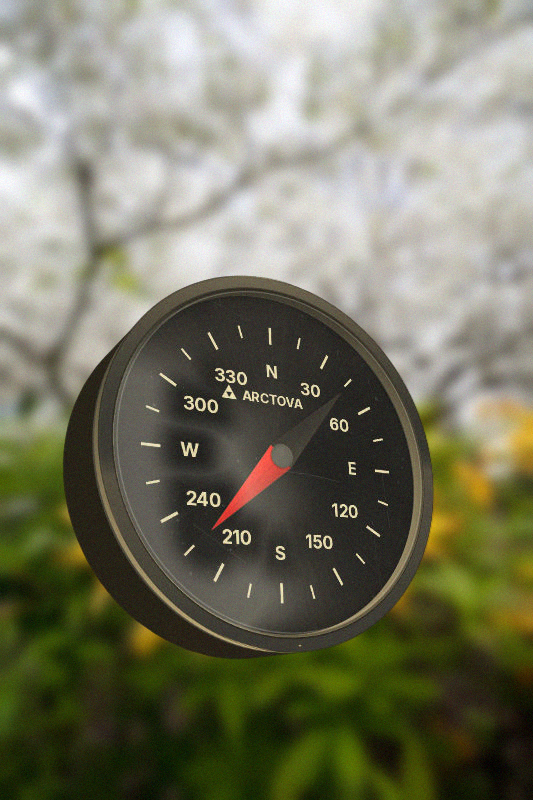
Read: 225°
